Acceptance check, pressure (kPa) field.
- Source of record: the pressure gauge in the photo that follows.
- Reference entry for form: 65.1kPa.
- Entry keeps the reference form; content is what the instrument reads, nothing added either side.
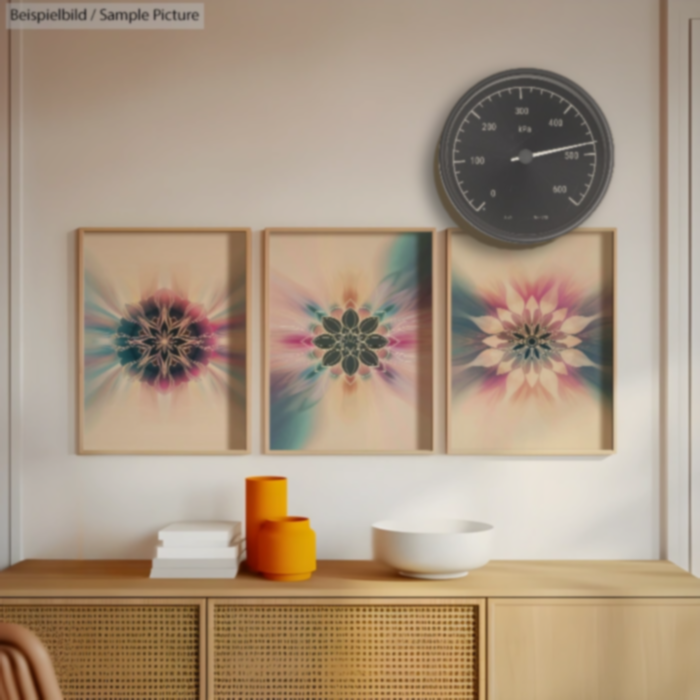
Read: 480kPa
